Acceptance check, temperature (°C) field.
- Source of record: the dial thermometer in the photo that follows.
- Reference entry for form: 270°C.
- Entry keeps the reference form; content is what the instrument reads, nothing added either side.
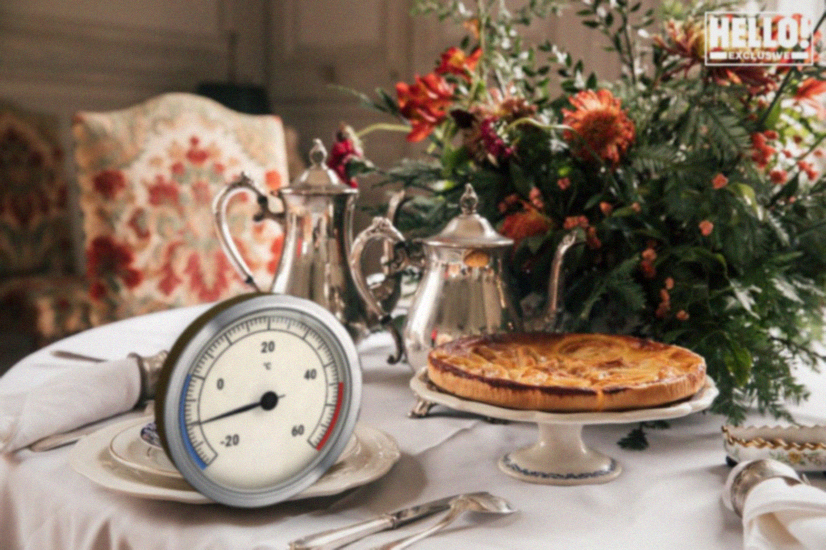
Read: -10°C
